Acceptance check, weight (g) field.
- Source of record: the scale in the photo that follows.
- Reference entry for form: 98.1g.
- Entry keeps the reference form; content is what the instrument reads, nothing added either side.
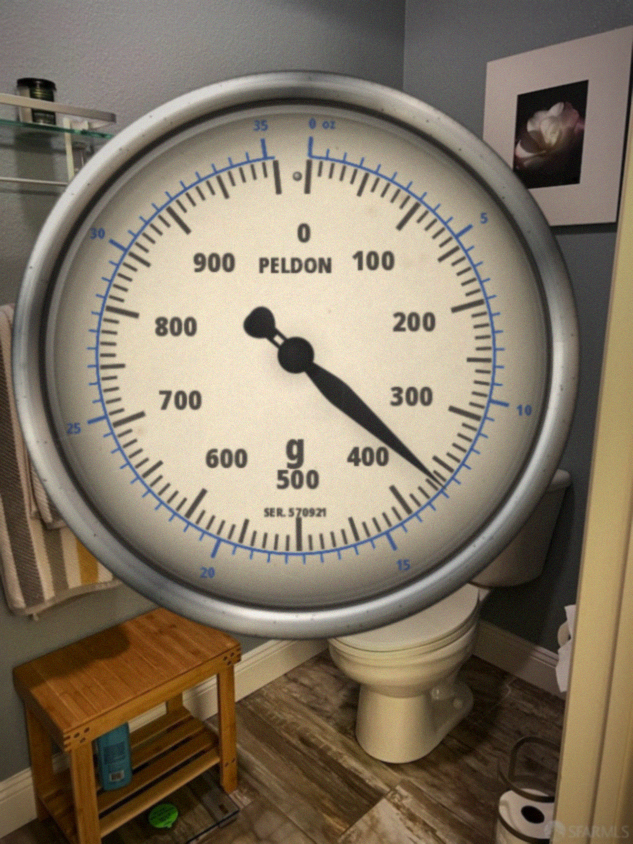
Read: 365g
